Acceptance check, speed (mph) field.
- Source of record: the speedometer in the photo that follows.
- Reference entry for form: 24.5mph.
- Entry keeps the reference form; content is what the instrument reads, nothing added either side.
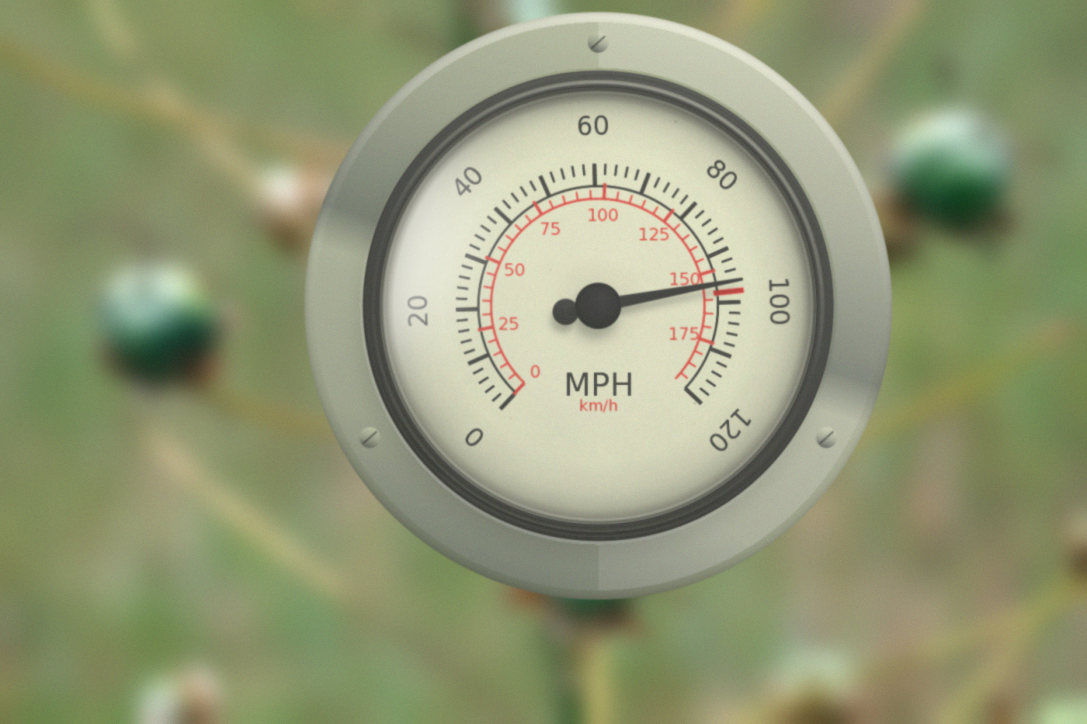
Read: 96mph
